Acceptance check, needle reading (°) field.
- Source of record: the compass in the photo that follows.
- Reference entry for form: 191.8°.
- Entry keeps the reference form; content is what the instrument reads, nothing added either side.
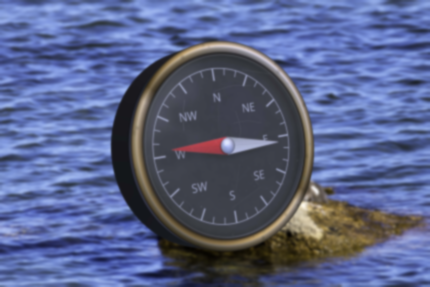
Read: 275°
